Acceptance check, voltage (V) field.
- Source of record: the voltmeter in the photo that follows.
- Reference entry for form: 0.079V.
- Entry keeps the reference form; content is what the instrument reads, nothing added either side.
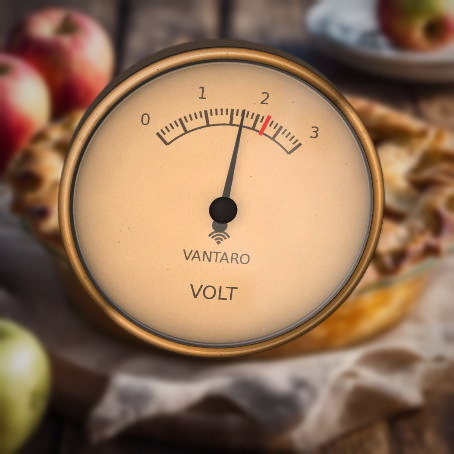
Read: 1.7V
